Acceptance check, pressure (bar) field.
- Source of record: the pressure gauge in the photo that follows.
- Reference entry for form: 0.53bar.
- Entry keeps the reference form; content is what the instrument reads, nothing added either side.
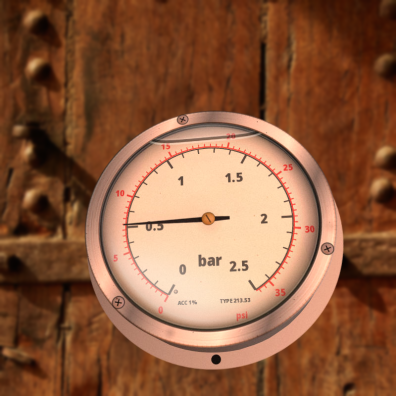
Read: 0.5bar
